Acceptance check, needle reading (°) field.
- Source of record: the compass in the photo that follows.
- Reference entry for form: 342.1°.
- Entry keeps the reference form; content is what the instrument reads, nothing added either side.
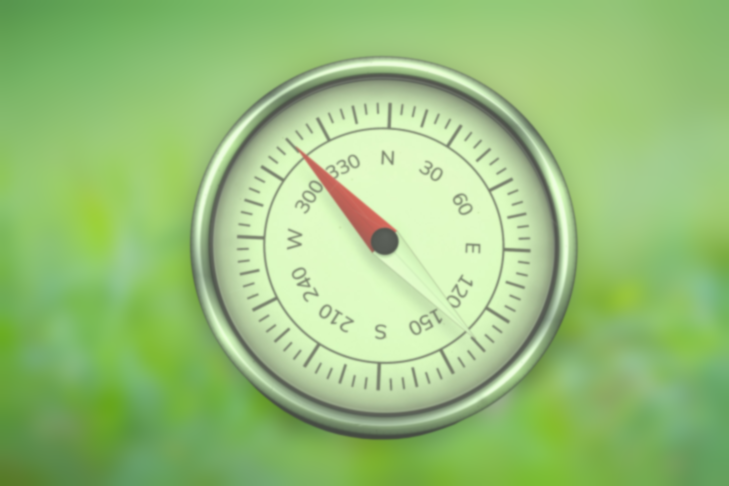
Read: 315°
